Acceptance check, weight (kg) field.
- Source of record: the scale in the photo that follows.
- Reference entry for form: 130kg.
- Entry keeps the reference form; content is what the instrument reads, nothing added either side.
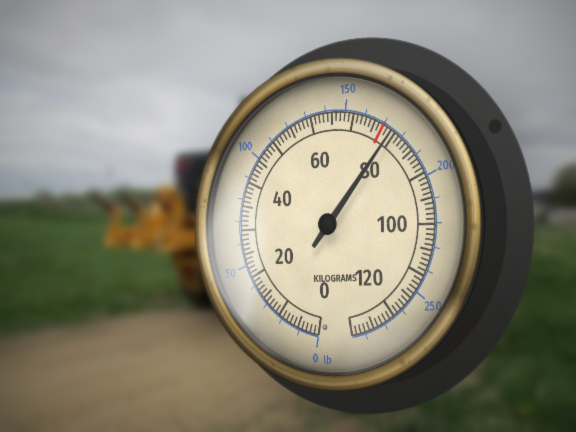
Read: 80kg
